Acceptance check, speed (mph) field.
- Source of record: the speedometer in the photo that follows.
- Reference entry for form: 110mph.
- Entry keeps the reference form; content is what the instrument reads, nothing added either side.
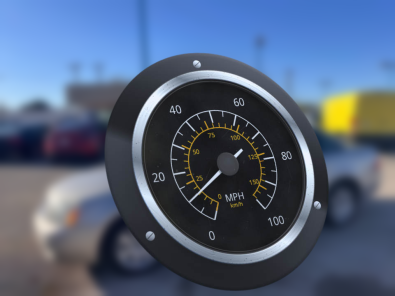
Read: 10mph
